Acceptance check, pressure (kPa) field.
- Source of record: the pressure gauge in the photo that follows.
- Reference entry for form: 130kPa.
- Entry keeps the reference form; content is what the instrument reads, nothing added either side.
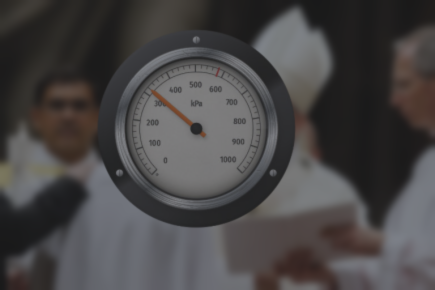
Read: 320kPa
